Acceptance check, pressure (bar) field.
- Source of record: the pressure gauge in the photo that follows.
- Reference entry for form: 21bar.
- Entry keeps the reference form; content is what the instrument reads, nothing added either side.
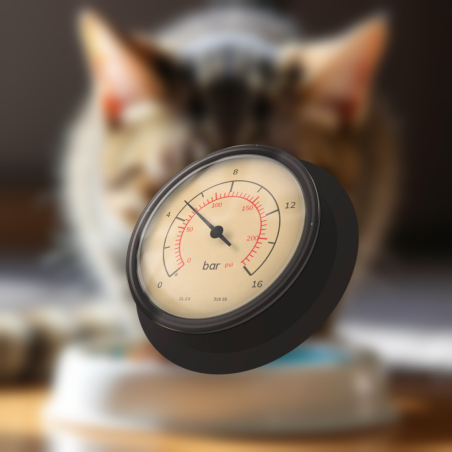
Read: 5bar
